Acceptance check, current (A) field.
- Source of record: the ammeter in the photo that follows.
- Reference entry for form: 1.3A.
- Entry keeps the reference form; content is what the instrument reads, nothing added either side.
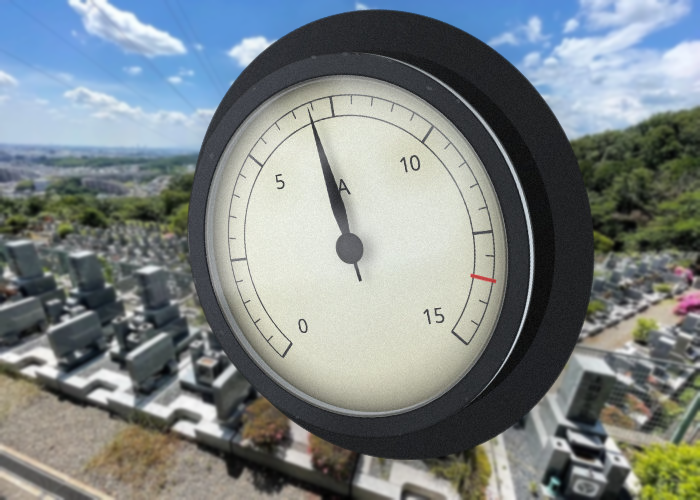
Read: 7A
